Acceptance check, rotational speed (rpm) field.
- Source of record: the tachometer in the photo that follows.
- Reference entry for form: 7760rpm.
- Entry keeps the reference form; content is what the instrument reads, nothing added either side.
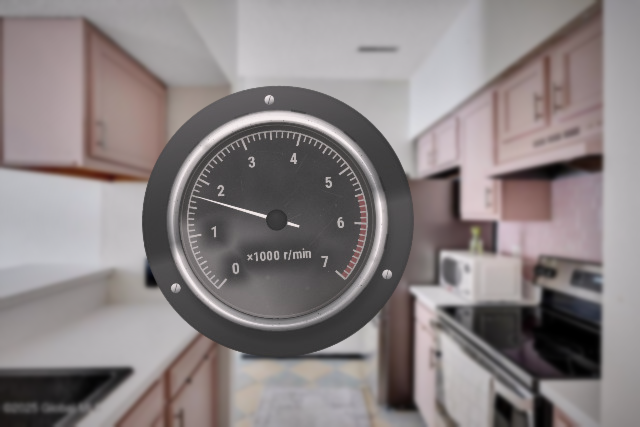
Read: 1700rpm
